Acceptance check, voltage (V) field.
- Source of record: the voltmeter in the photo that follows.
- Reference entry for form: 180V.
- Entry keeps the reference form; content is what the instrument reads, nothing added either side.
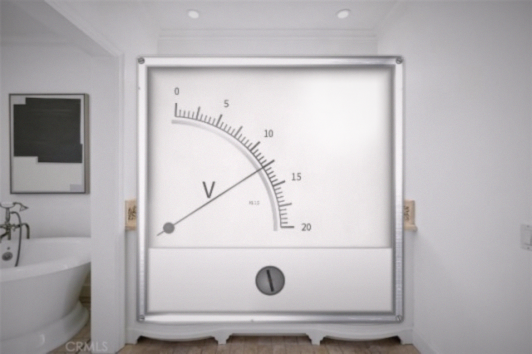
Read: 12.5V
